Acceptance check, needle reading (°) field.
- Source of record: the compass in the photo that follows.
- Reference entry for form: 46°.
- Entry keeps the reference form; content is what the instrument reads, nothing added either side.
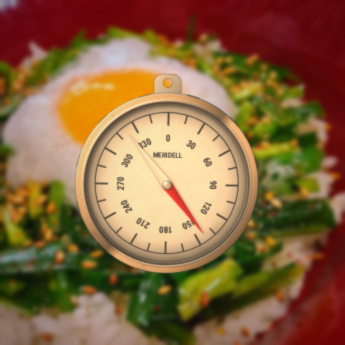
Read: 142.5°
